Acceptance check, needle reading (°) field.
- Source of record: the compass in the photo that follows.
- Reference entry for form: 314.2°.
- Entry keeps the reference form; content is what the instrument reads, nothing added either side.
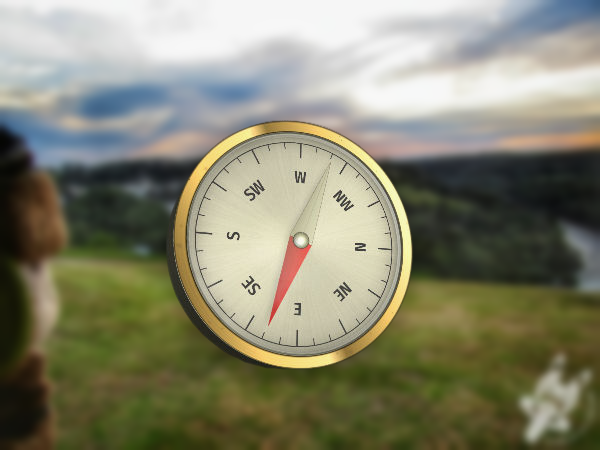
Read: 110°
